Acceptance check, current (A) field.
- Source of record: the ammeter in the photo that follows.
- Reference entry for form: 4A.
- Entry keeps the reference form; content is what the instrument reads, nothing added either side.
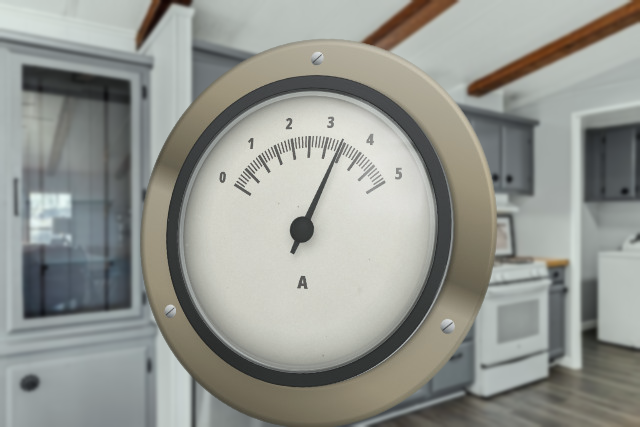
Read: 3.5A
